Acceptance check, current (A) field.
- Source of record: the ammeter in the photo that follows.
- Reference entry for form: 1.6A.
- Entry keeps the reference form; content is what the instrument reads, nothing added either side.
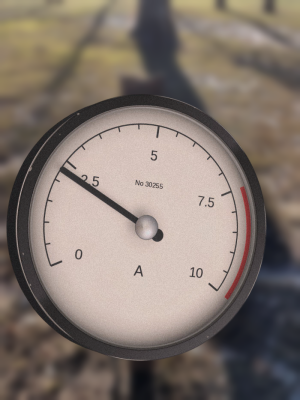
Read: 2.25A
